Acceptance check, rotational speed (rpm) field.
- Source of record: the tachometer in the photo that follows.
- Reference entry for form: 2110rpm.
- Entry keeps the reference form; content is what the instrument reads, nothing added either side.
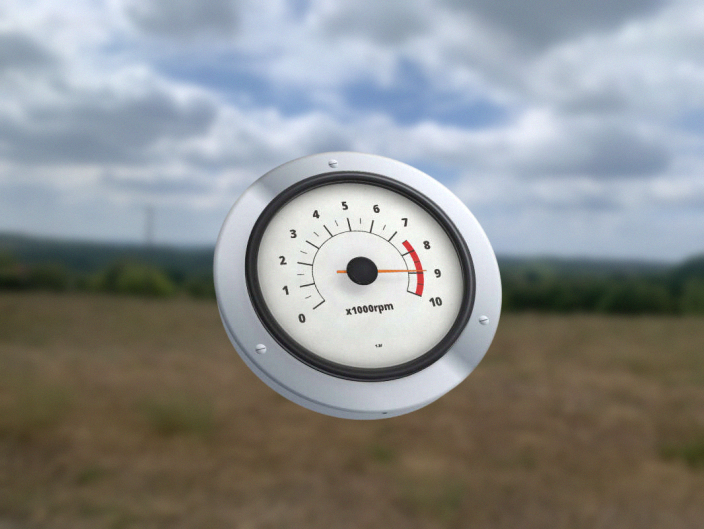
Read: 9000rpm
